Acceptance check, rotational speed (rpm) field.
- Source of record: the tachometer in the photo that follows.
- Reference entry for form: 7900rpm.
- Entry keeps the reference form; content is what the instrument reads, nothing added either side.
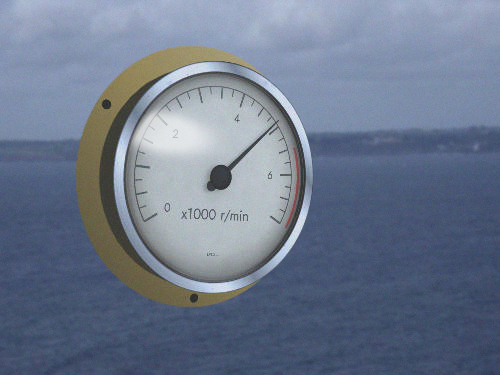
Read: 4875rpm
